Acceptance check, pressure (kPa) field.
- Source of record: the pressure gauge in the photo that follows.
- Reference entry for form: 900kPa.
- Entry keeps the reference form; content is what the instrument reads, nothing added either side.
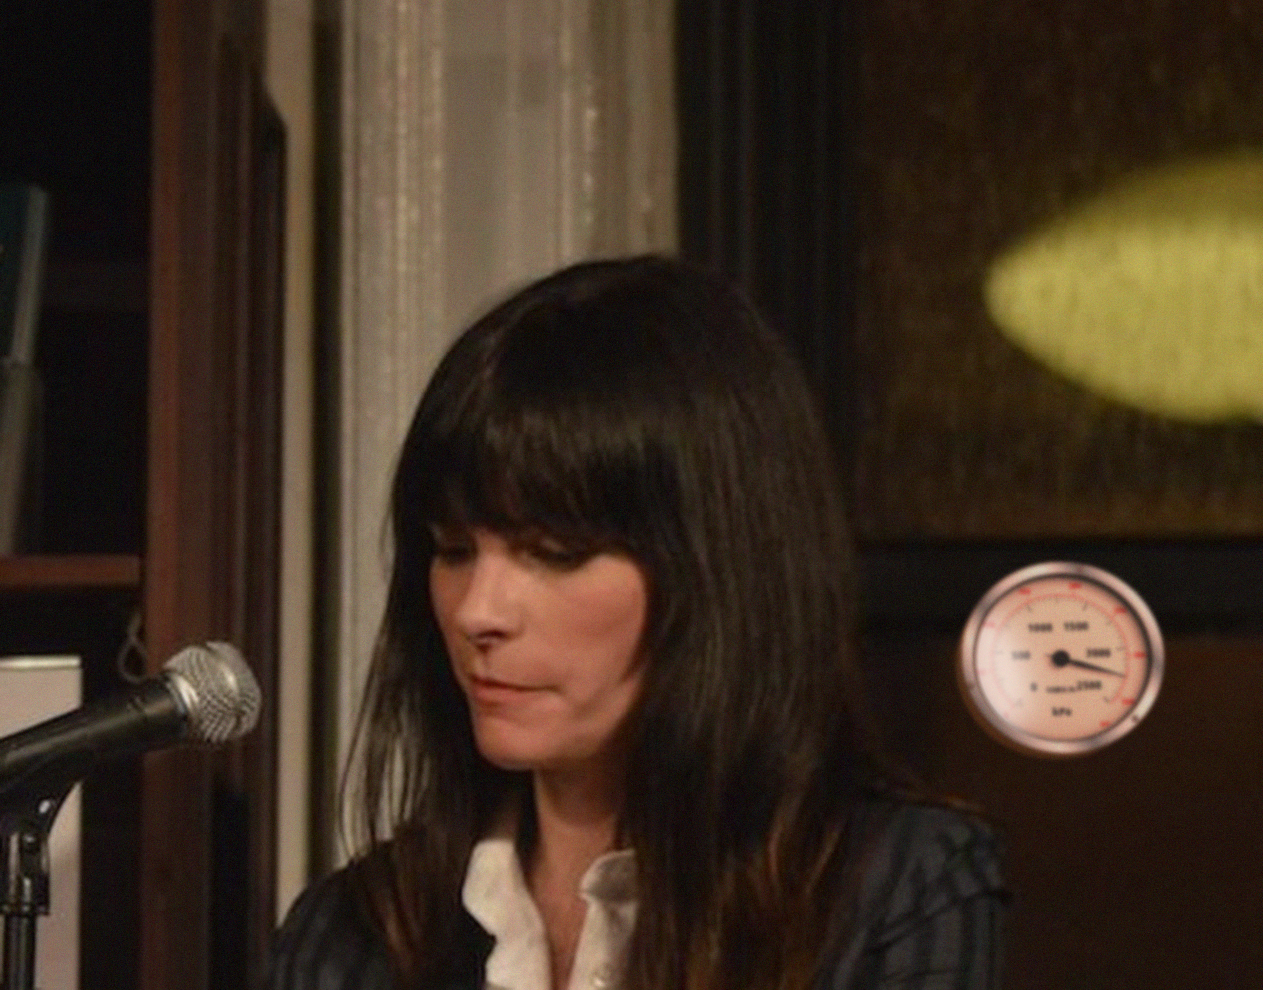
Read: 2250kPa
